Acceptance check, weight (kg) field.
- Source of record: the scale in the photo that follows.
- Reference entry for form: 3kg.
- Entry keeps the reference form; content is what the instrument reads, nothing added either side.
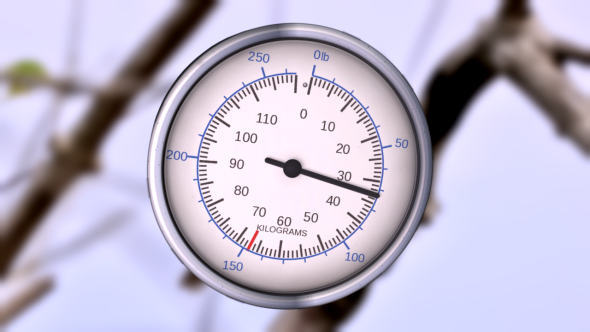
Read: 33kg
